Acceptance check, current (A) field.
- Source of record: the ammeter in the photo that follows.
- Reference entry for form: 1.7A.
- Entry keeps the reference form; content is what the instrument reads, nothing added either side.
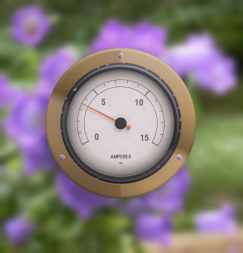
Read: 3.5A
